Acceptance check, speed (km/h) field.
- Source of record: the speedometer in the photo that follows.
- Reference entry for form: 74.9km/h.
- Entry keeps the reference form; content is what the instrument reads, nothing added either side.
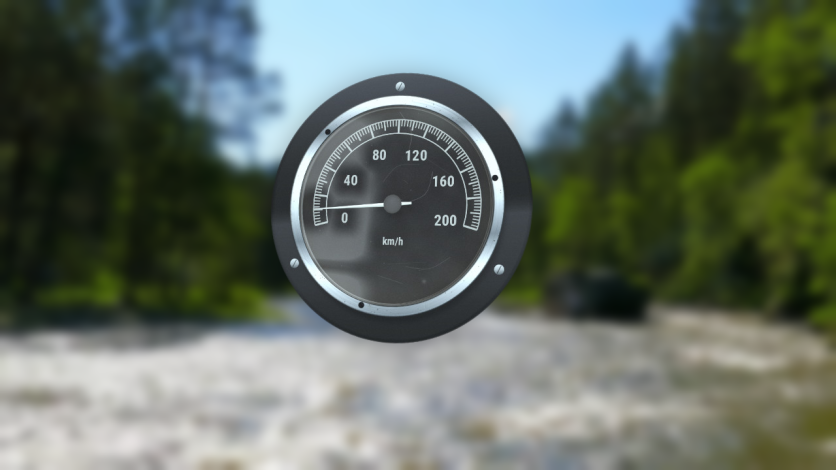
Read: 10km/h
